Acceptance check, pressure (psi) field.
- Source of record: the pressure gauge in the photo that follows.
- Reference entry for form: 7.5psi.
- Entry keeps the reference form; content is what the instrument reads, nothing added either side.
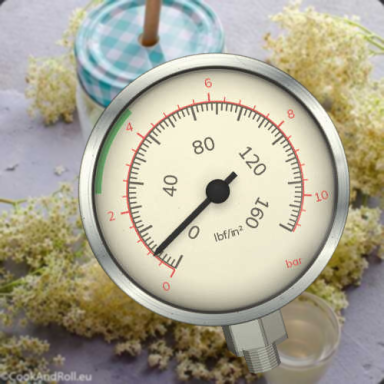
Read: 10psi
